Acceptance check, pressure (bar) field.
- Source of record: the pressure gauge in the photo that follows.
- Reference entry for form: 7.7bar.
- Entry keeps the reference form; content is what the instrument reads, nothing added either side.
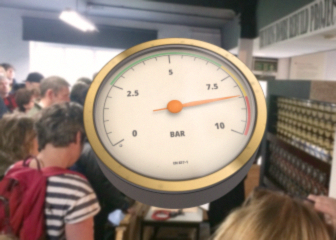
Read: 8.5bar
